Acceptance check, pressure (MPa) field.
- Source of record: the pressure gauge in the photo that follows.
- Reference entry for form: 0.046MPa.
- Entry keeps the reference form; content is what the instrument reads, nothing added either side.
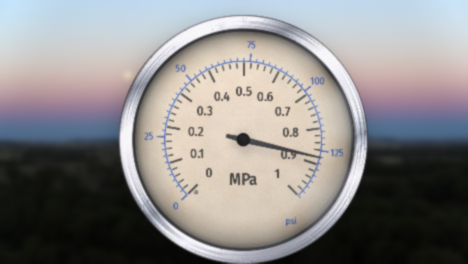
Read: 0.88MPa
